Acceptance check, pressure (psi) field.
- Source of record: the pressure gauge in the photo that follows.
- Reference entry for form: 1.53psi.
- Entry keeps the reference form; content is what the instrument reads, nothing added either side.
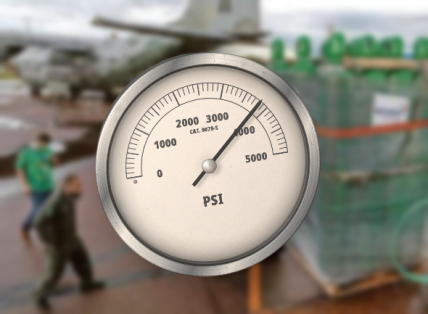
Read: 3800psi
